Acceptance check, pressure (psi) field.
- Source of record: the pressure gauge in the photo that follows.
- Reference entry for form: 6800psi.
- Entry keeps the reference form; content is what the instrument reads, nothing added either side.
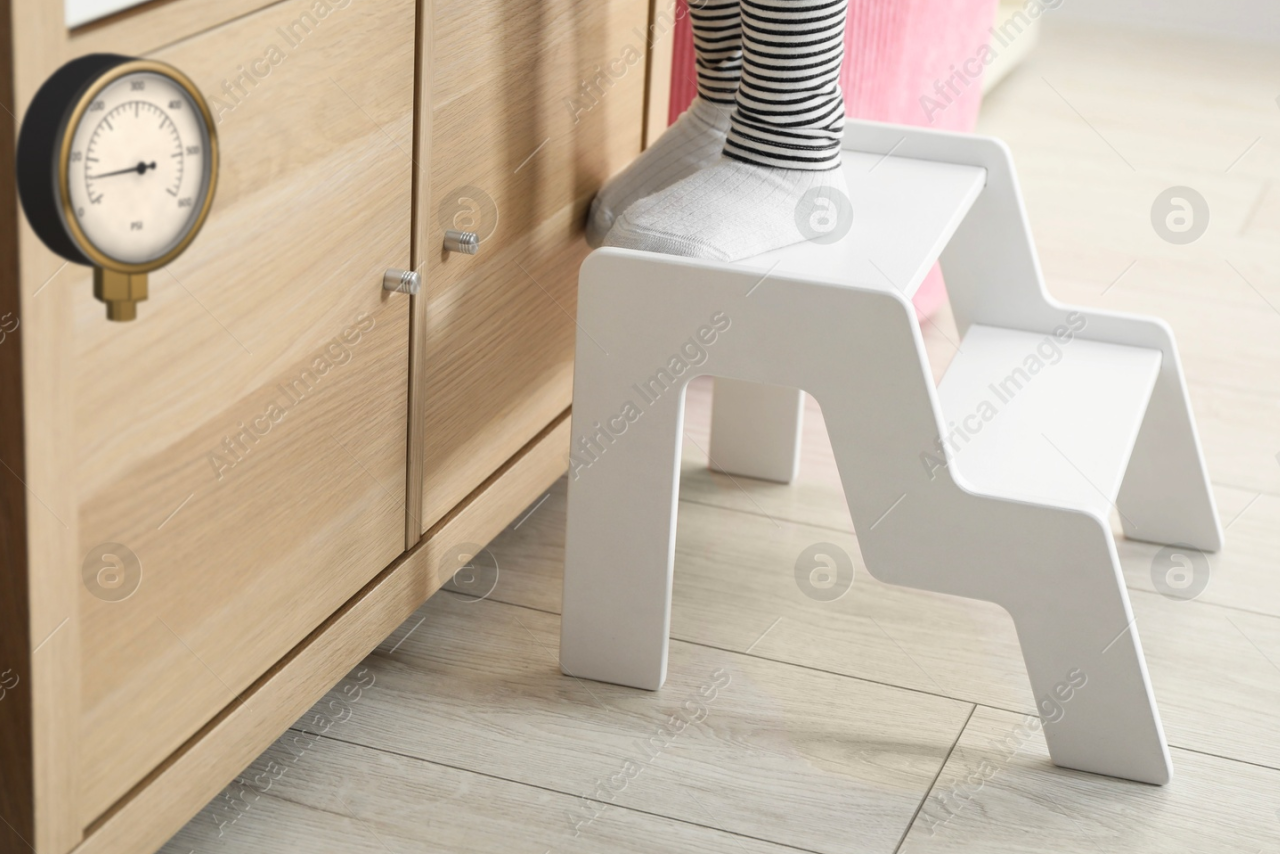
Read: 60psi
